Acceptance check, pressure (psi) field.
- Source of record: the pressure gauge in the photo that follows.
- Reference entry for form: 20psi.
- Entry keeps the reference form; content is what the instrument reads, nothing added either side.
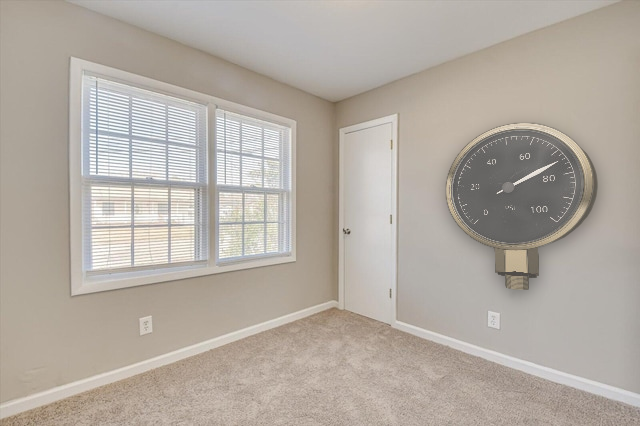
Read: 74psi
